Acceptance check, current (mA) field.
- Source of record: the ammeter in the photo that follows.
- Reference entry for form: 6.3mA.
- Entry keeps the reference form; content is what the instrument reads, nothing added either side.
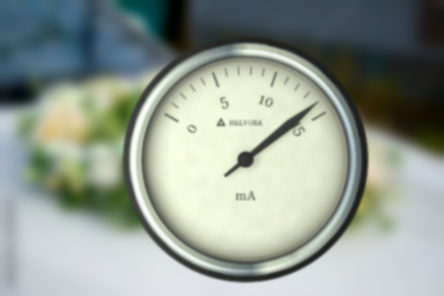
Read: 14mA
